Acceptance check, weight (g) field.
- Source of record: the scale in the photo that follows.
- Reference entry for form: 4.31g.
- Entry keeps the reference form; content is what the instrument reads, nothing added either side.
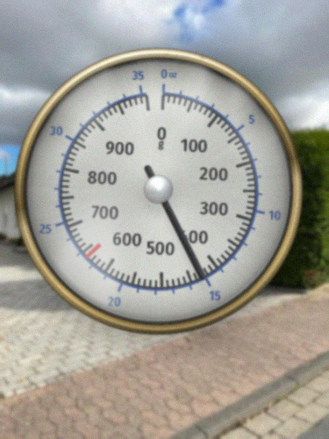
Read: 430g
